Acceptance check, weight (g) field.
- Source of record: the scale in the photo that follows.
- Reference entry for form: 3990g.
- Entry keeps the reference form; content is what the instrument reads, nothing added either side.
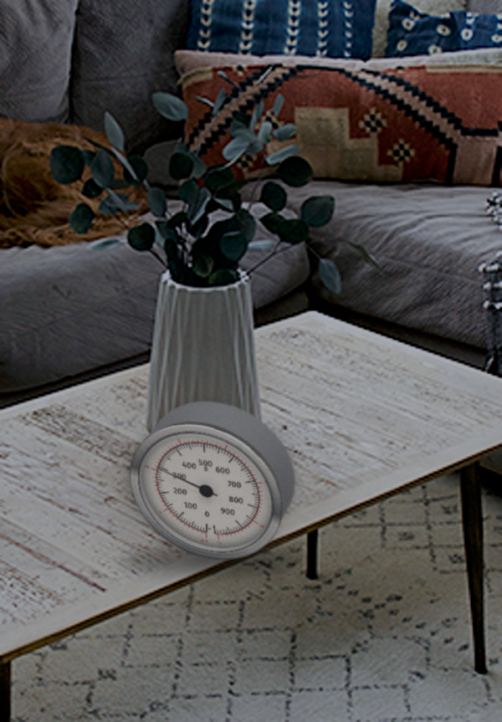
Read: 300g
